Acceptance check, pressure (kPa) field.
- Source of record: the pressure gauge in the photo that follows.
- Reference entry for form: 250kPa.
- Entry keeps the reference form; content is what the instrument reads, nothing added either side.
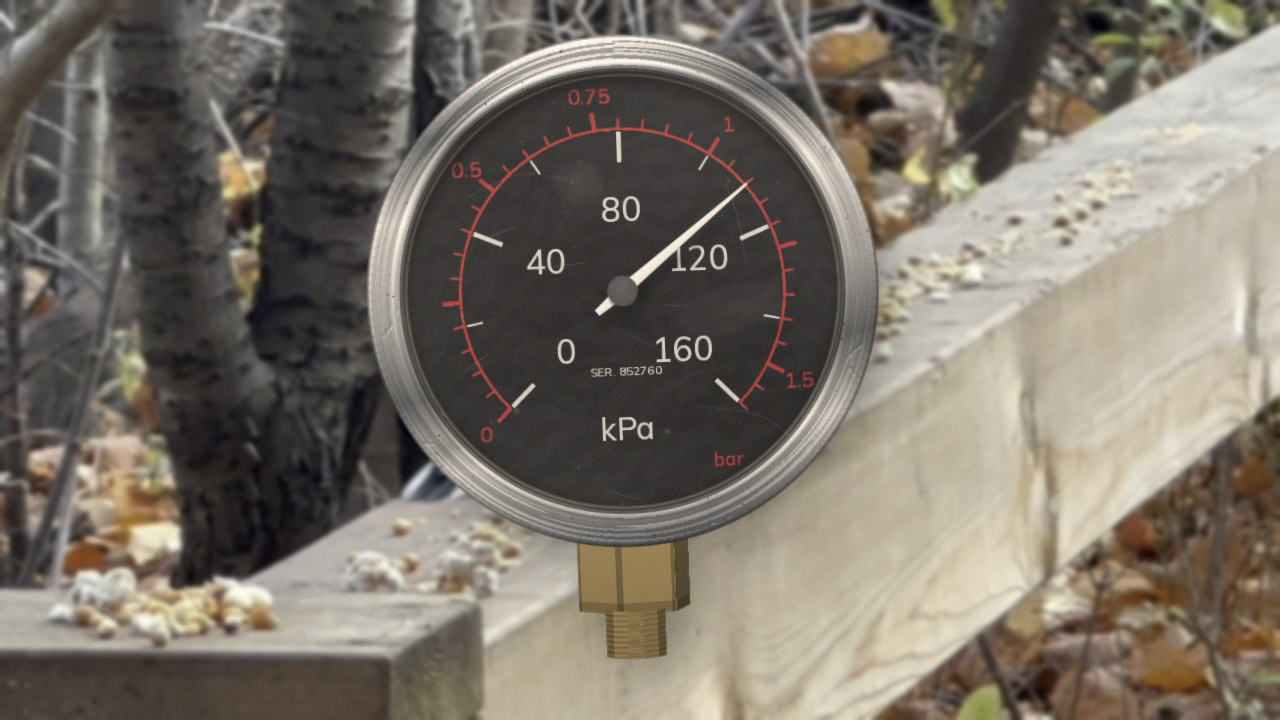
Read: 110kPa
